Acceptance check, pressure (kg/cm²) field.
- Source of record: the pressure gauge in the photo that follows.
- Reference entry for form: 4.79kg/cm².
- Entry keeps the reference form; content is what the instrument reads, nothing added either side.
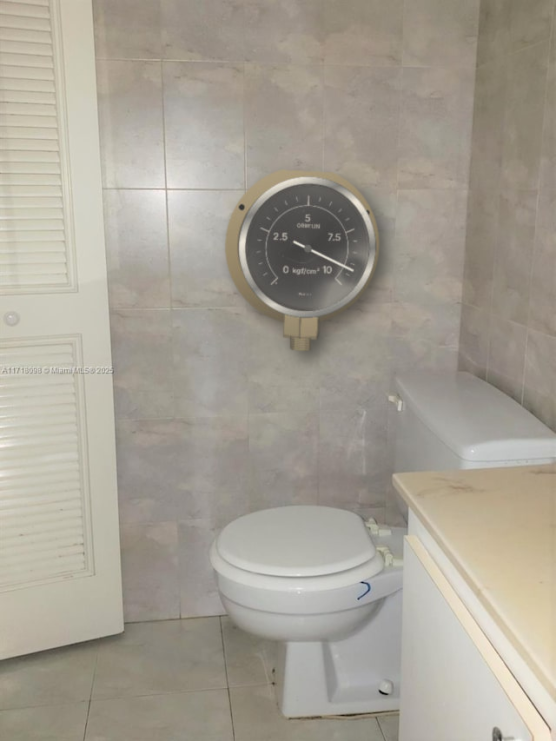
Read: 9.25kg/cm²
